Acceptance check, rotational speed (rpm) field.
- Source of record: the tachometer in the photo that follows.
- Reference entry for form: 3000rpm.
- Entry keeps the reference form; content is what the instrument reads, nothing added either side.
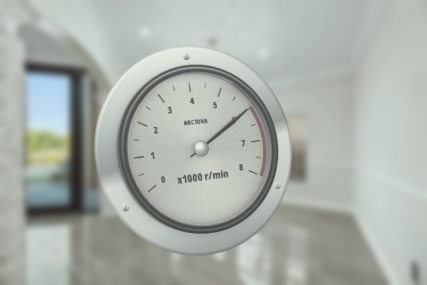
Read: 6000rpm
